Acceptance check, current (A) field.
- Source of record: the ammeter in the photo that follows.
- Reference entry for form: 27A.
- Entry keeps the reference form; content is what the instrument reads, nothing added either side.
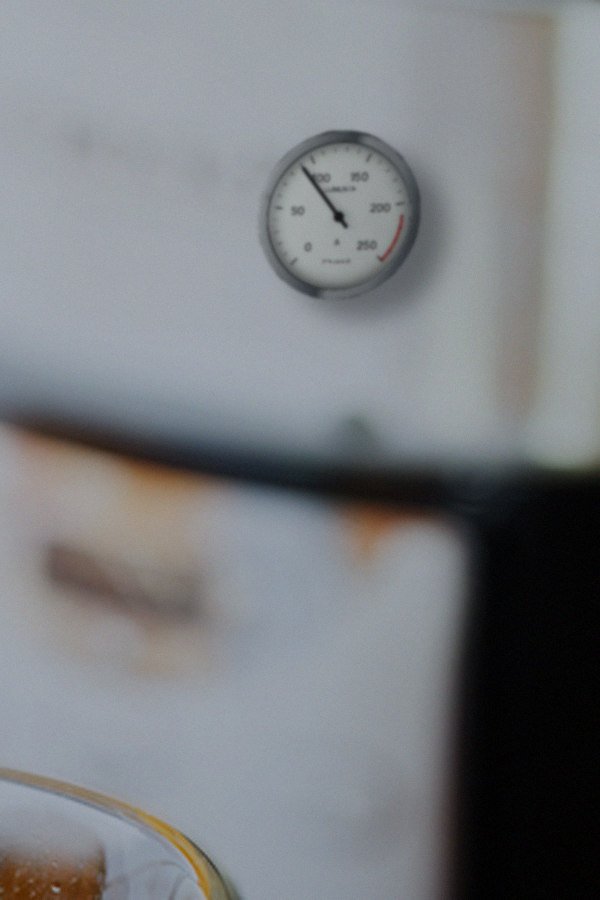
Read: 90A
